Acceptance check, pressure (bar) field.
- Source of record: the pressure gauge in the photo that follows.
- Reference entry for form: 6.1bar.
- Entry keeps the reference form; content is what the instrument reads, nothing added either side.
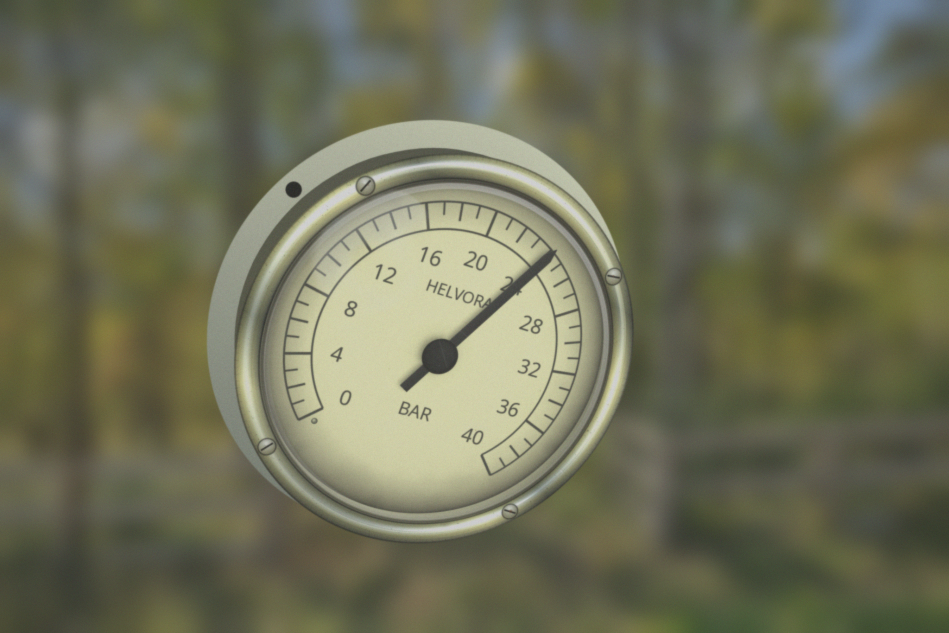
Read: 24bar
